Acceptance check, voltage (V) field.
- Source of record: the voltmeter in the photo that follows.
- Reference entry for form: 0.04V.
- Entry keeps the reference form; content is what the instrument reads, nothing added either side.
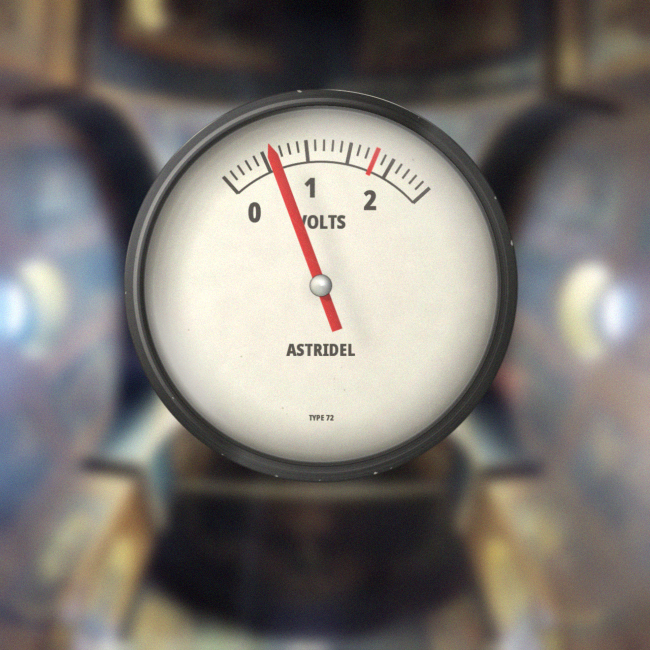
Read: 0.6V
